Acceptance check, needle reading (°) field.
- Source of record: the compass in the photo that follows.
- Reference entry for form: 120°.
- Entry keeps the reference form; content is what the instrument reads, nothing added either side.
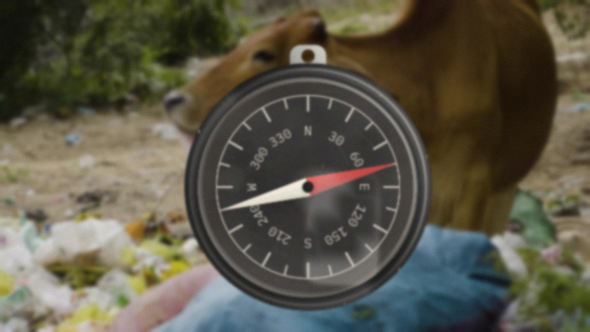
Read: 75°
